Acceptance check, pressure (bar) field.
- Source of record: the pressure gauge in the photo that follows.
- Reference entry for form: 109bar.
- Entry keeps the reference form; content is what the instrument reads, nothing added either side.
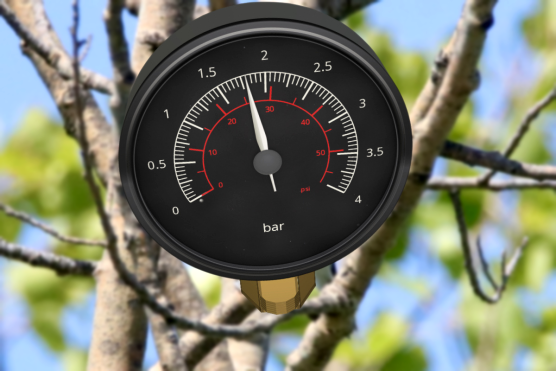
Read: 1.8bar
